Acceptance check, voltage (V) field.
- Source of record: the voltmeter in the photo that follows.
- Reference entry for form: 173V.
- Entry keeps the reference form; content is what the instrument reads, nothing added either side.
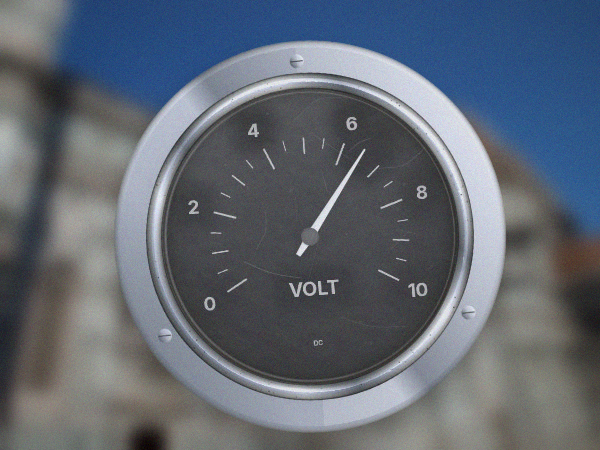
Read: 6.5V
